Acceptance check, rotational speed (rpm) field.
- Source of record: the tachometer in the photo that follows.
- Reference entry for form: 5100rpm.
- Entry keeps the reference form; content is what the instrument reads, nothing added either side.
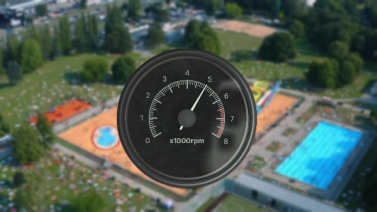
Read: 5000rpm
